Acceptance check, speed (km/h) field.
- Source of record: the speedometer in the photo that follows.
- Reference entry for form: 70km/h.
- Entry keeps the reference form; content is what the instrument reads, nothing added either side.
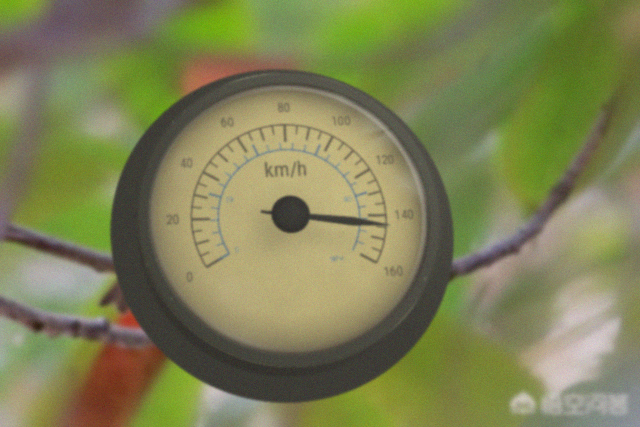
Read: 145km/h
